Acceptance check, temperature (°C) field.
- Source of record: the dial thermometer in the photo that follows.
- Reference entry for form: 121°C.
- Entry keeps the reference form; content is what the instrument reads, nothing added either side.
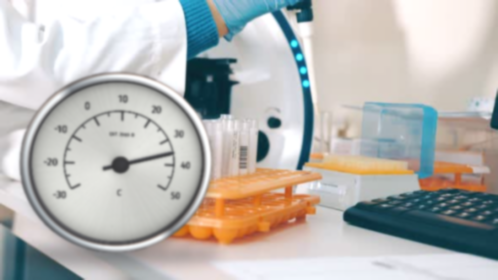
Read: 35°C
